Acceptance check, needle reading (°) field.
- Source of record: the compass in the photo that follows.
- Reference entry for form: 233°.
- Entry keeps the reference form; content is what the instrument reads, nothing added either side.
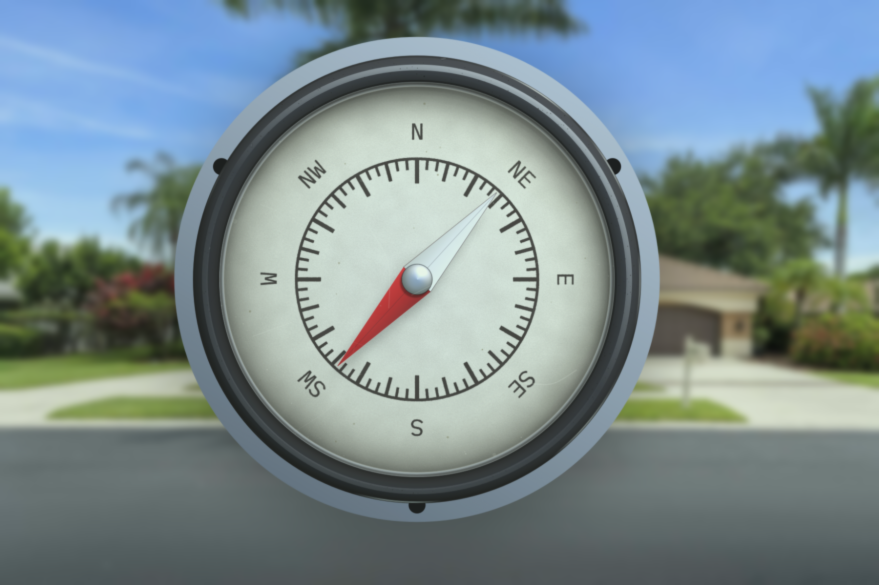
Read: 222.5°
